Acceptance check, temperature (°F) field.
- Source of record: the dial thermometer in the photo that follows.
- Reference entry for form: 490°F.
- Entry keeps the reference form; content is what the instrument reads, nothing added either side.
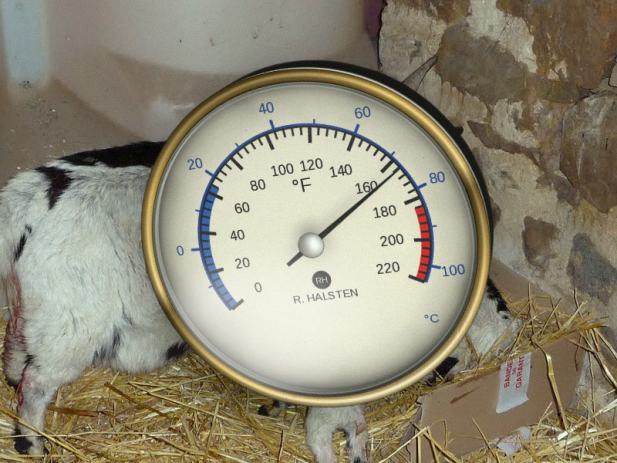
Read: 164°F
